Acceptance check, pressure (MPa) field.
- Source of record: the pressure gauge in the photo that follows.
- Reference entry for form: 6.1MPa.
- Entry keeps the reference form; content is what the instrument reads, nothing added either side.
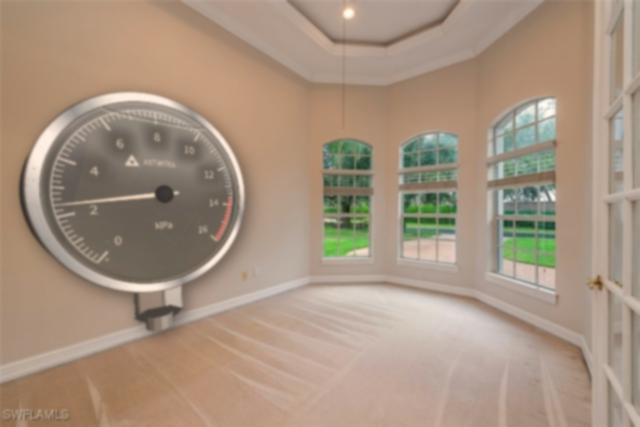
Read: 2.4MPa
